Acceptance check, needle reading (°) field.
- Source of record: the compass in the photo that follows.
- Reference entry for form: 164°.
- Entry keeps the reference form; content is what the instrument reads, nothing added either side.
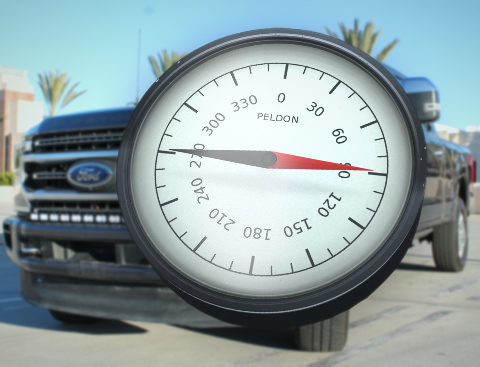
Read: 90°
